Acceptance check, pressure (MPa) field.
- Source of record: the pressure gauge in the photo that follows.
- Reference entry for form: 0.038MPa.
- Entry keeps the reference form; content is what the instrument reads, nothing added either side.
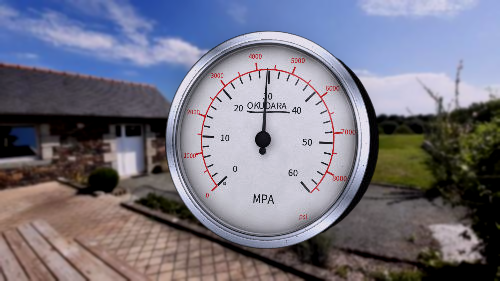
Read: 30MPa
